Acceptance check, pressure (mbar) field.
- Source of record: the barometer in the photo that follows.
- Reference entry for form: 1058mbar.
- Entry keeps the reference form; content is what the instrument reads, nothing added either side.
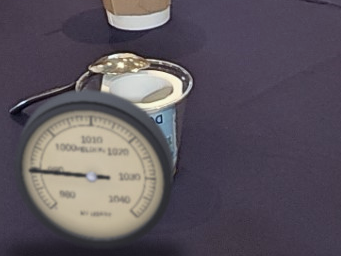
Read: 990mbar
